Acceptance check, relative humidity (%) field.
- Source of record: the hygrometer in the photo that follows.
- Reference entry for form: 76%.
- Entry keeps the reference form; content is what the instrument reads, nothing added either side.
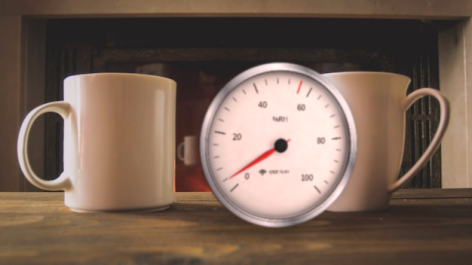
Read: 4%
